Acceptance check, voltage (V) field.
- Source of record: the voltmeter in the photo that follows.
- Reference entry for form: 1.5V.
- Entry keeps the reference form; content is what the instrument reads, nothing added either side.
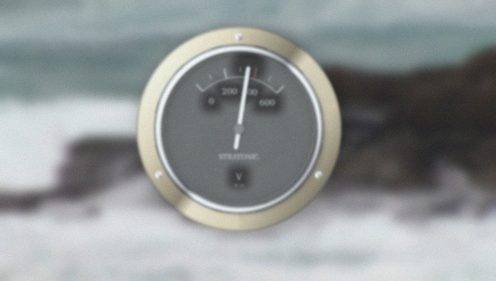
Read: 350V
